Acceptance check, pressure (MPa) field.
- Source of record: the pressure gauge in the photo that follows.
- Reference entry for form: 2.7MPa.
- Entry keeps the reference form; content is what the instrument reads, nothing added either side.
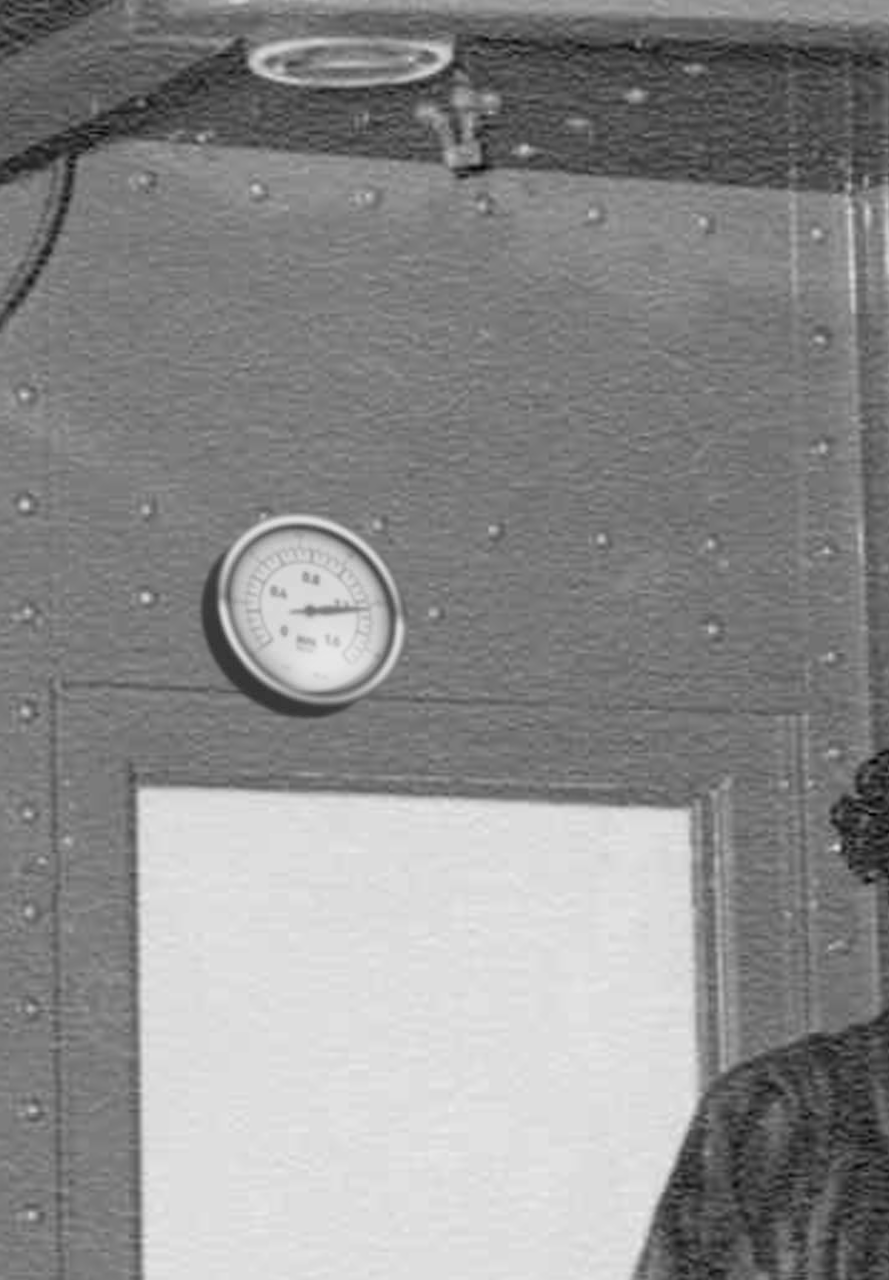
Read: 1.25MPa
